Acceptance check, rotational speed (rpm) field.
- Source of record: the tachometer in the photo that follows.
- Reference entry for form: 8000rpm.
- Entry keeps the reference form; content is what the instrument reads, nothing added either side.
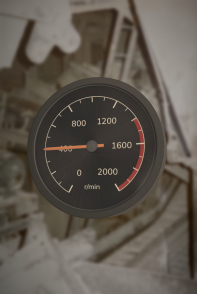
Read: 400rpm
